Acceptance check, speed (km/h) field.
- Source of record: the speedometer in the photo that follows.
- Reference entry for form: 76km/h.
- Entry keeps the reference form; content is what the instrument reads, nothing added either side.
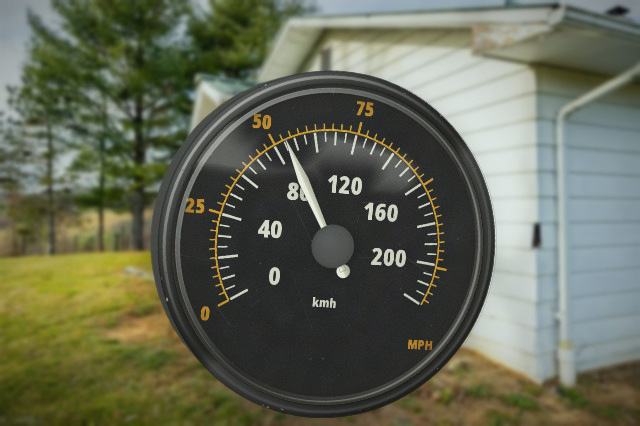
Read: 85km/h
